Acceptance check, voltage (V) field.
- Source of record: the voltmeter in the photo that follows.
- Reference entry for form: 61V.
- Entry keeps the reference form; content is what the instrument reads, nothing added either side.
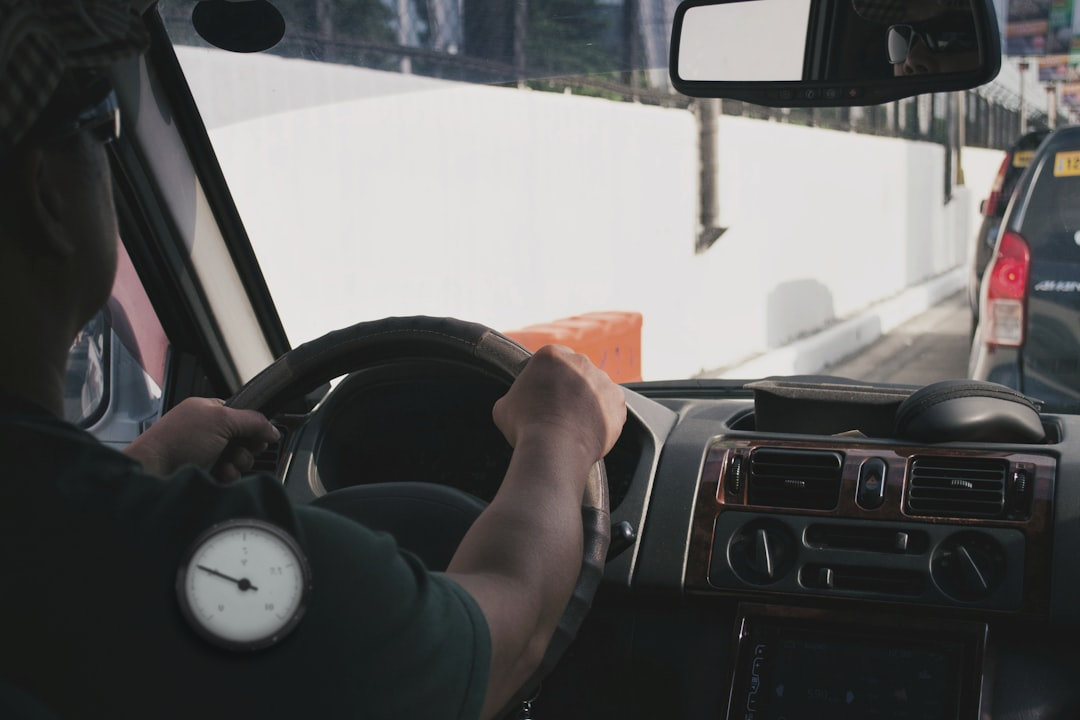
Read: 2.5V
